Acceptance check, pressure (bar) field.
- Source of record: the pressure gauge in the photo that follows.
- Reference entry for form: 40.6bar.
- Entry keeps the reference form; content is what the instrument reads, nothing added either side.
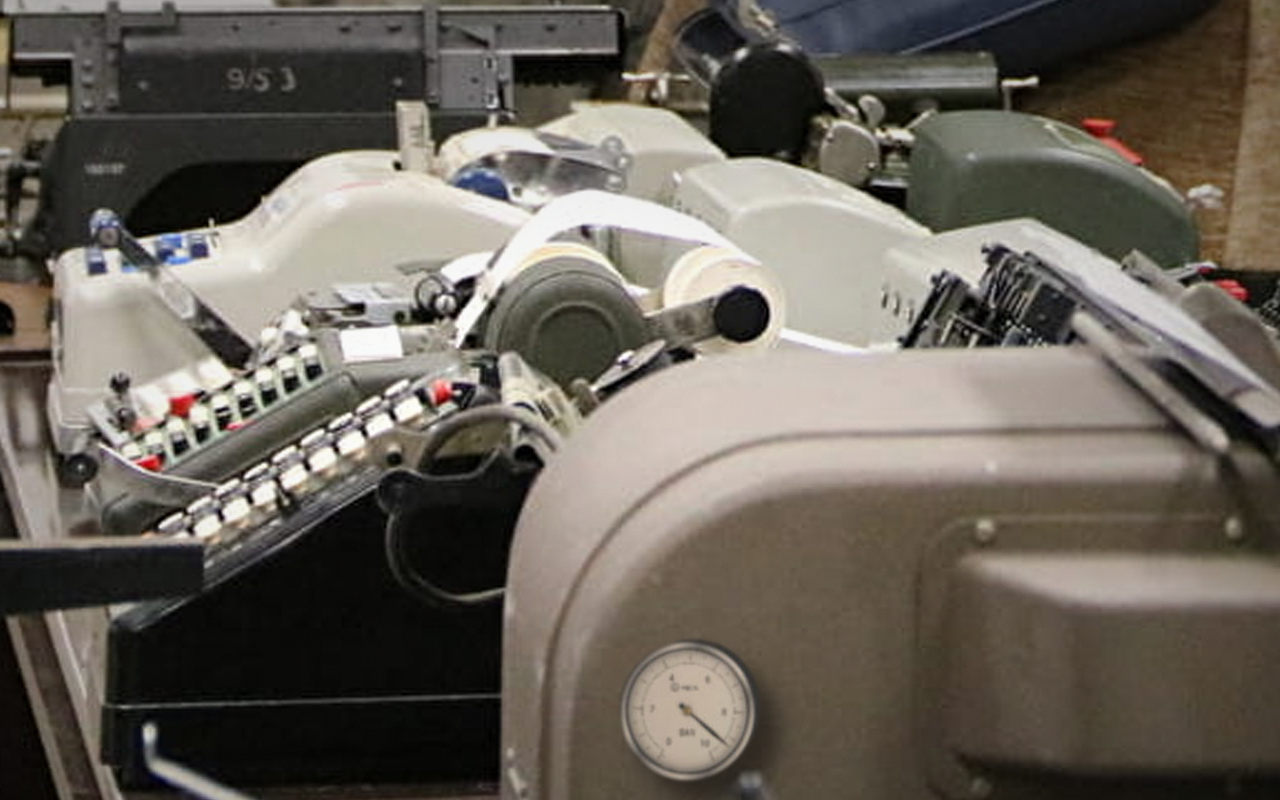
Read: 9.25bar
